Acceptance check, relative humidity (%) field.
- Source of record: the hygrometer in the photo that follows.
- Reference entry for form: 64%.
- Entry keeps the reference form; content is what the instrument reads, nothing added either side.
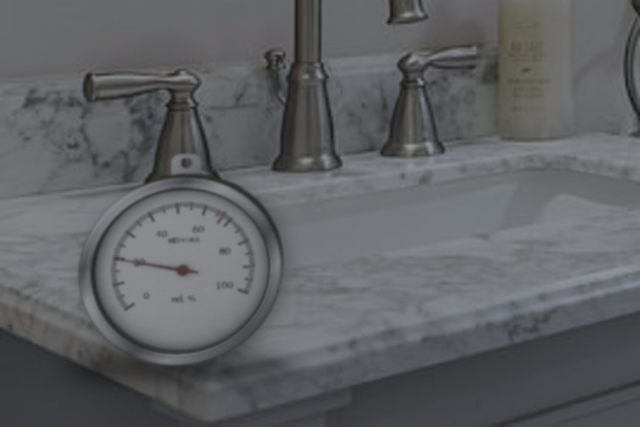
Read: 20%
